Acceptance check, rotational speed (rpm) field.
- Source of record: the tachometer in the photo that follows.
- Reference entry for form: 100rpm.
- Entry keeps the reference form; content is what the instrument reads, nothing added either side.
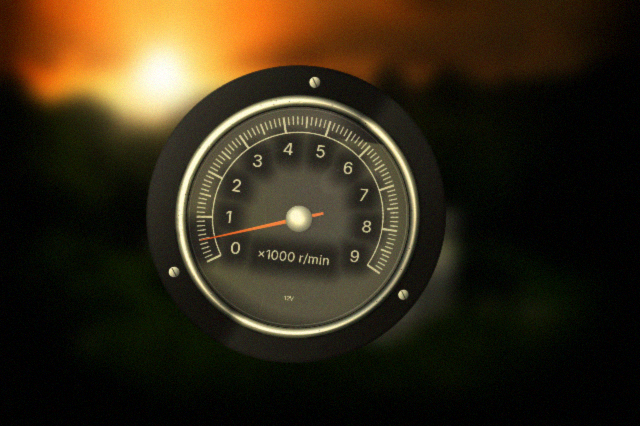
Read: 500rpm
